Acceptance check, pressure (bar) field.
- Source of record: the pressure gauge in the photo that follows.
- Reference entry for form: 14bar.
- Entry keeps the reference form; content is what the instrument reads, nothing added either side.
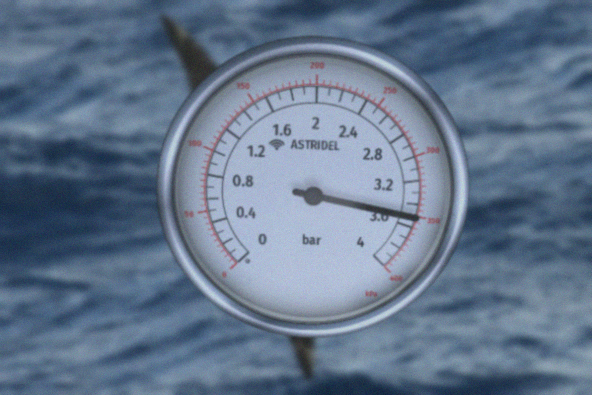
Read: 3.5bar
